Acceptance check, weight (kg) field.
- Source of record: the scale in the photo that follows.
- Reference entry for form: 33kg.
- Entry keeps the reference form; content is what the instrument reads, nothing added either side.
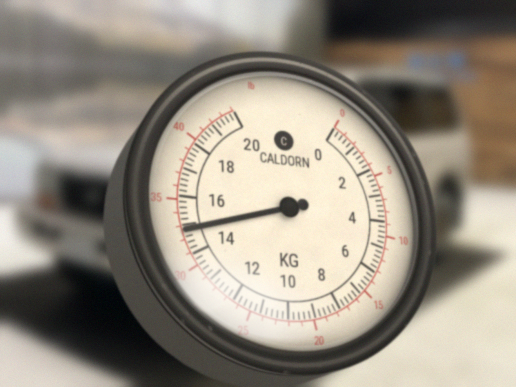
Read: 14.8kg
